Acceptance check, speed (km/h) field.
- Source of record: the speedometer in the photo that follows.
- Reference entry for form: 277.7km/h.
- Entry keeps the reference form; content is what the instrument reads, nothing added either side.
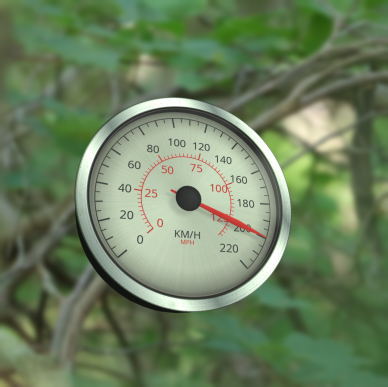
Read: 200km/h
